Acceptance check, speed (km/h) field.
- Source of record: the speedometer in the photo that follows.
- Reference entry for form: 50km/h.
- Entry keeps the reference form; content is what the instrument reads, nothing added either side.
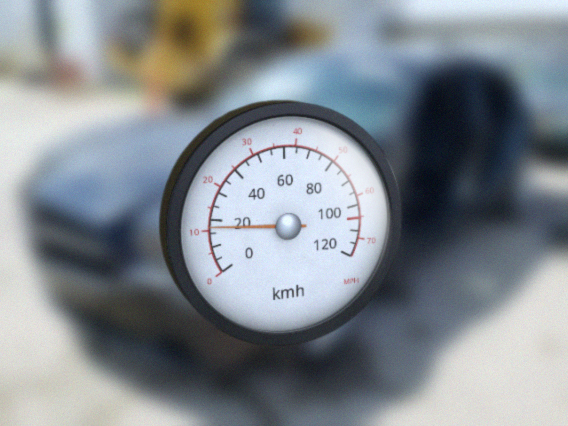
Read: 17.5km/h
